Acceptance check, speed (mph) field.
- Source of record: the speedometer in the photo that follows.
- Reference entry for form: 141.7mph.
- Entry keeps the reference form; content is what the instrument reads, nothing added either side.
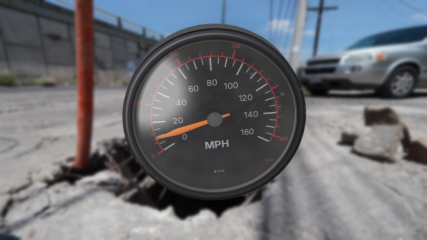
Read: 10mph
